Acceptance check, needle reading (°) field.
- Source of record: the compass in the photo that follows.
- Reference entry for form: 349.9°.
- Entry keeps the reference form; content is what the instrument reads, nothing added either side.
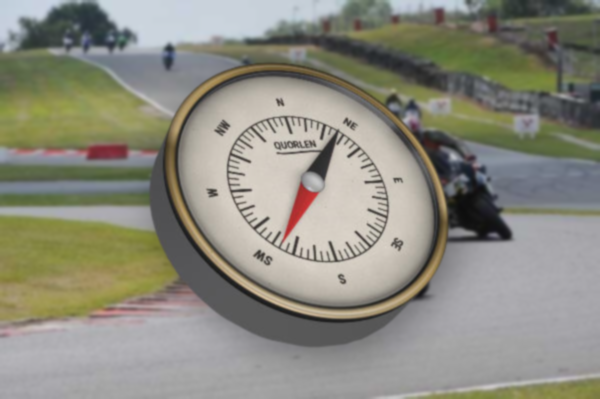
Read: 220°
